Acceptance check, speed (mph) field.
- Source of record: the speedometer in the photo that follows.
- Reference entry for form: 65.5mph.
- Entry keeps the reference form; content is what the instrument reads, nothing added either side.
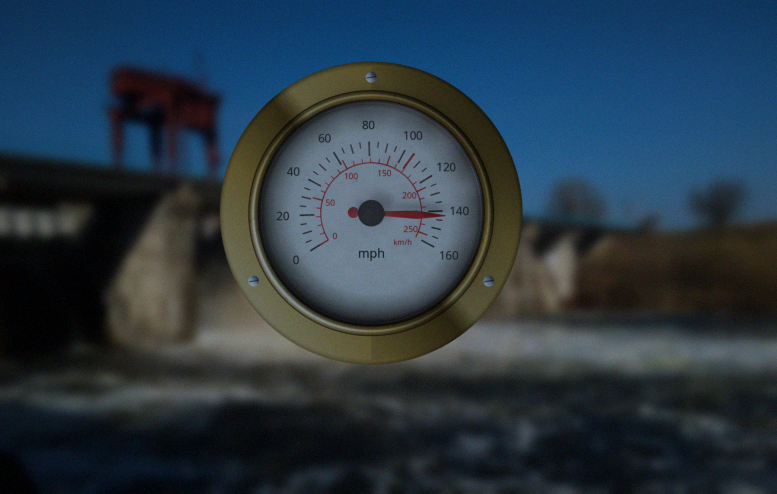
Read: 142.5mph
